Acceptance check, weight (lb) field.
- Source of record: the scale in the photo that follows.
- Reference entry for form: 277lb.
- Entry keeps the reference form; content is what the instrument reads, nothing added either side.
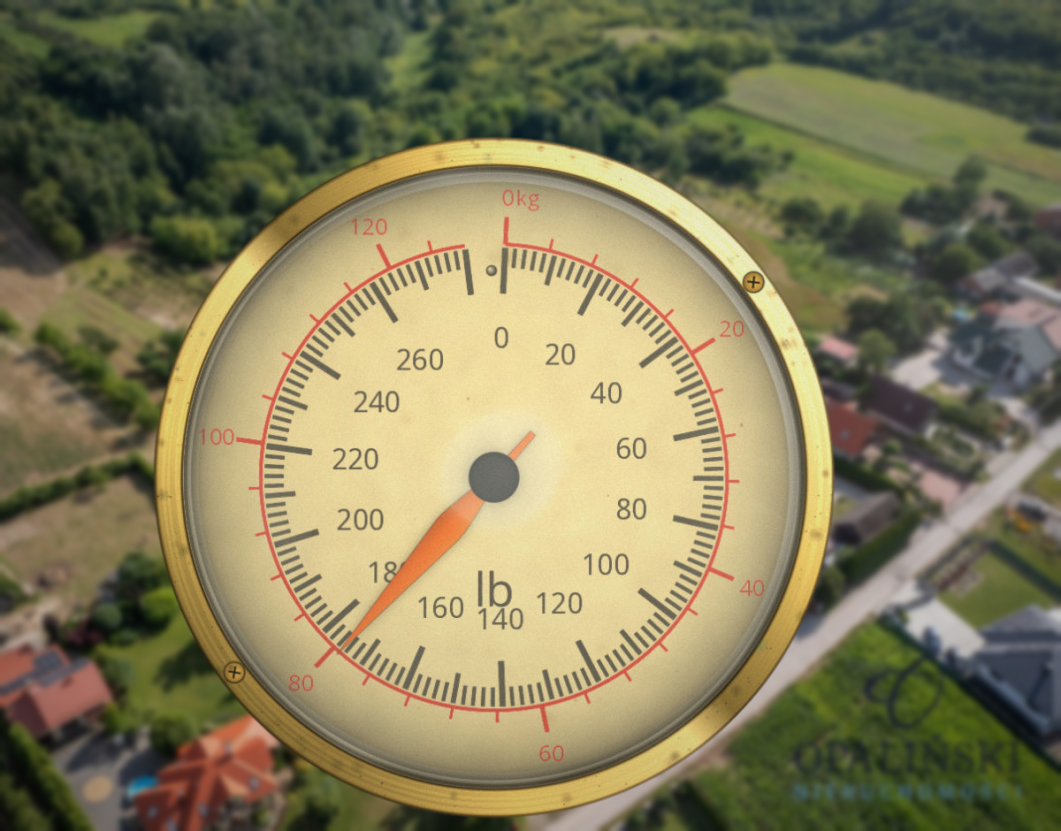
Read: 175lb
